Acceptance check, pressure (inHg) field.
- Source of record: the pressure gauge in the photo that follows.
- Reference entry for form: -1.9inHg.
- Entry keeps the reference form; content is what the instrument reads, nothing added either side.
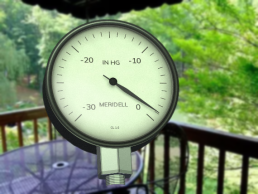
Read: -1inHg
